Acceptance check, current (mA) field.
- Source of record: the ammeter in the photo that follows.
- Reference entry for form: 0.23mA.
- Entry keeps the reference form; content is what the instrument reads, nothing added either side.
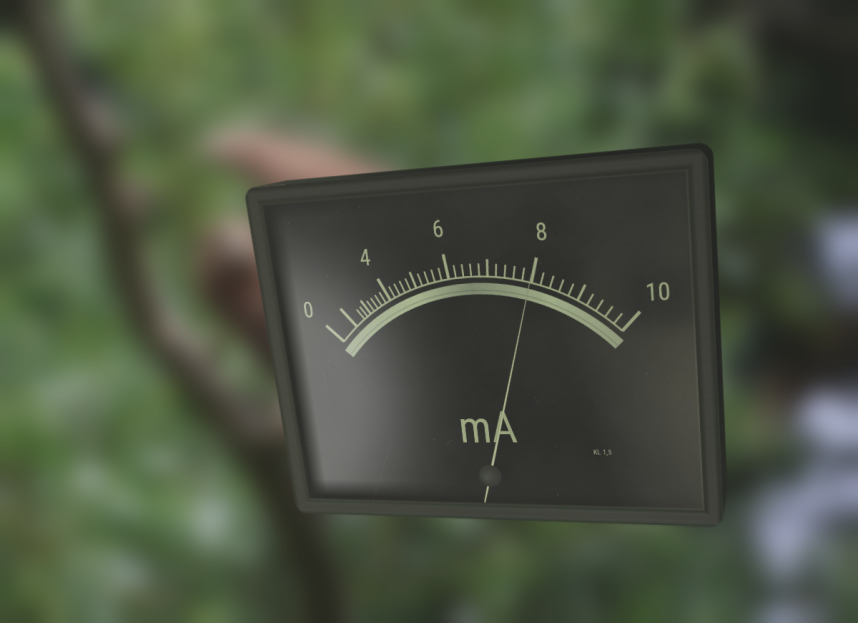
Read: 8mA
